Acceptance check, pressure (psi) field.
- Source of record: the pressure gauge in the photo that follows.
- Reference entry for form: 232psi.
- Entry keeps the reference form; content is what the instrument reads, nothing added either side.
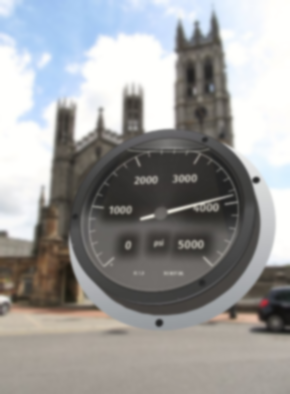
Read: 3900psi
